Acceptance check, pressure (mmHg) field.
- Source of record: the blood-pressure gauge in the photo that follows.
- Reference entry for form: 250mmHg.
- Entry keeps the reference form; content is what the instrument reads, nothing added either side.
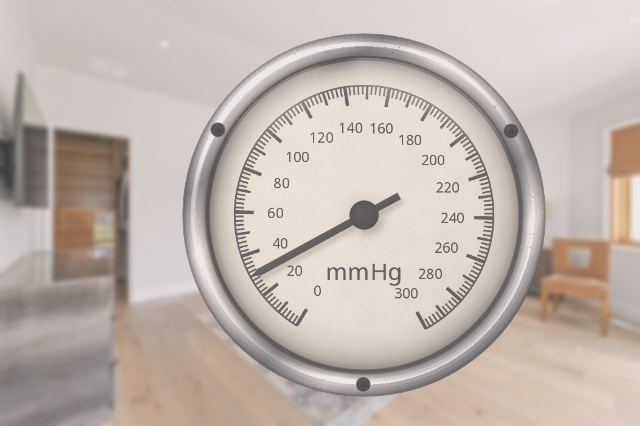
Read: 30mmHg
